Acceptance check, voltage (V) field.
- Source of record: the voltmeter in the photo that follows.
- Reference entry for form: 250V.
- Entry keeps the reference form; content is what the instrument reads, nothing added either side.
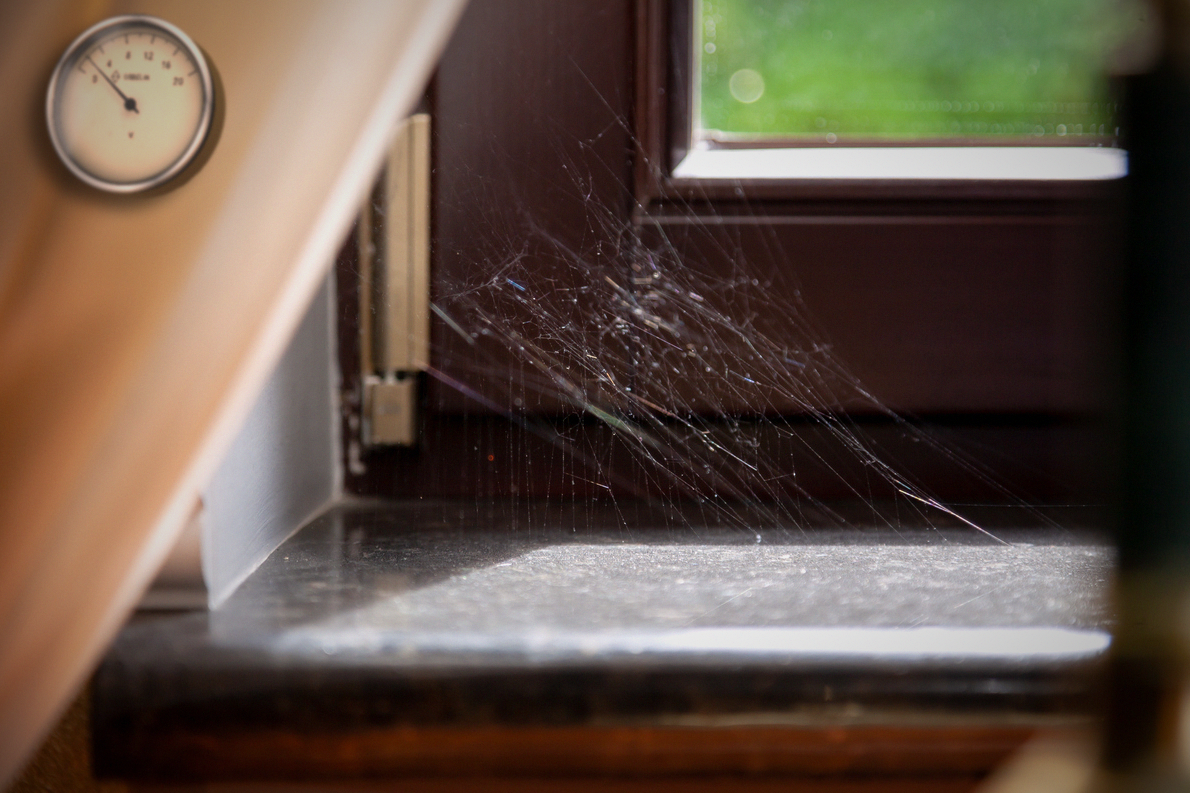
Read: 2V
